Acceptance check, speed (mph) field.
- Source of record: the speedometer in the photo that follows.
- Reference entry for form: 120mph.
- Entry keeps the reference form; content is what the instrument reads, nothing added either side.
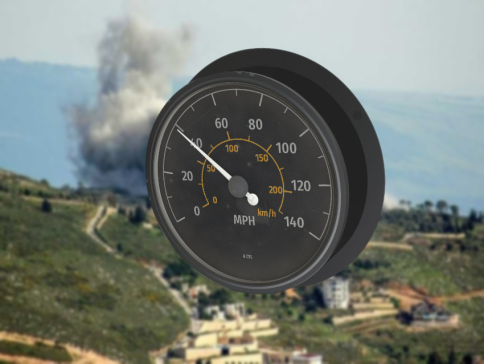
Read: 40mph
